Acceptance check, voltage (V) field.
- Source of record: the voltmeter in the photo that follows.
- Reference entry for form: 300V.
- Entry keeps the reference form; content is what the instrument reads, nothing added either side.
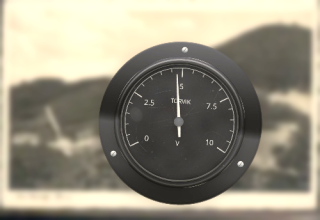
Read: 4.75V
